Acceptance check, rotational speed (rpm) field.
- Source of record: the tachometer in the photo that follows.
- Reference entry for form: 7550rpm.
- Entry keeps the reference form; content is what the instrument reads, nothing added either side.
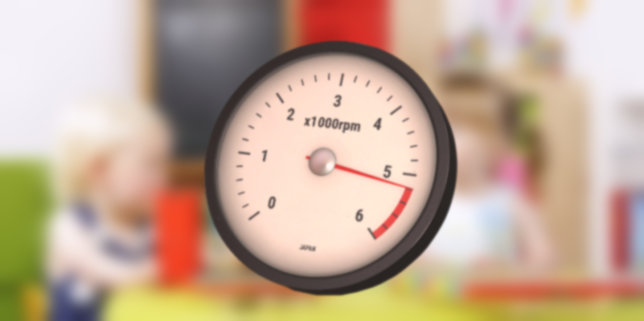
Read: 5200rpm
